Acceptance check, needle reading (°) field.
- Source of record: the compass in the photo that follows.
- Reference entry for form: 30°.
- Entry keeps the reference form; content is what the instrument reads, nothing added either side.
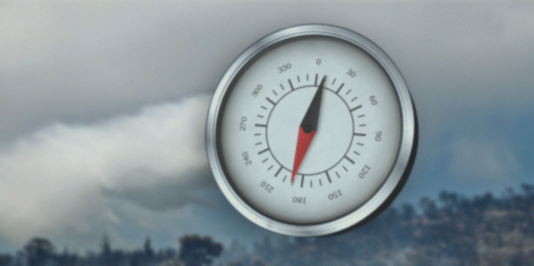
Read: 190°
